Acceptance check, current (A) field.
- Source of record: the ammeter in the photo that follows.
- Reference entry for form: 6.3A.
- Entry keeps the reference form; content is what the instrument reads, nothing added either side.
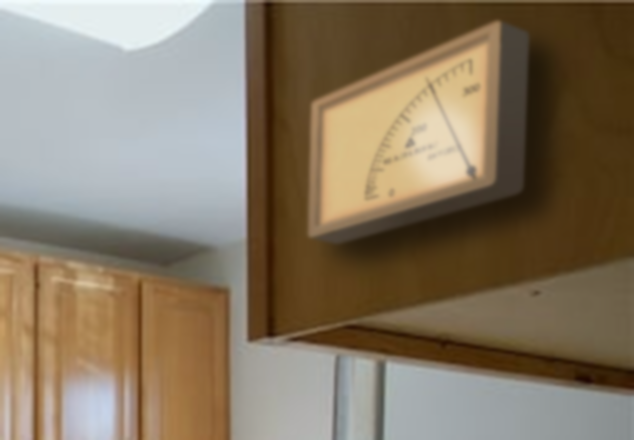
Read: 250A
